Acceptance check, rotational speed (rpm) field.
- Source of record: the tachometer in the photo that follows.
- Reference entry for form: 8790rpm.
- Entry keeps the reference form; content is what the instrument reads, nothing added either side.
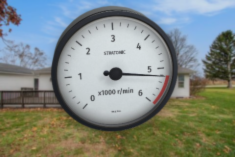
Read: 5200rpm
